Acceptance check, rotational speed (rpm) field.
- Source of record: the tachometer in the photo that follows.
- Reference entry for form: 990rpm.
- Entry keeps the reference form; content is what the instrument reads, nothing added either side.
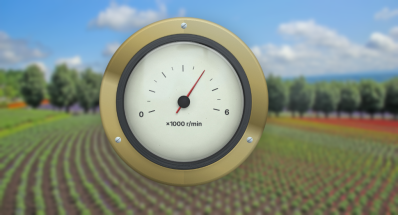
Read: 4000rpm
